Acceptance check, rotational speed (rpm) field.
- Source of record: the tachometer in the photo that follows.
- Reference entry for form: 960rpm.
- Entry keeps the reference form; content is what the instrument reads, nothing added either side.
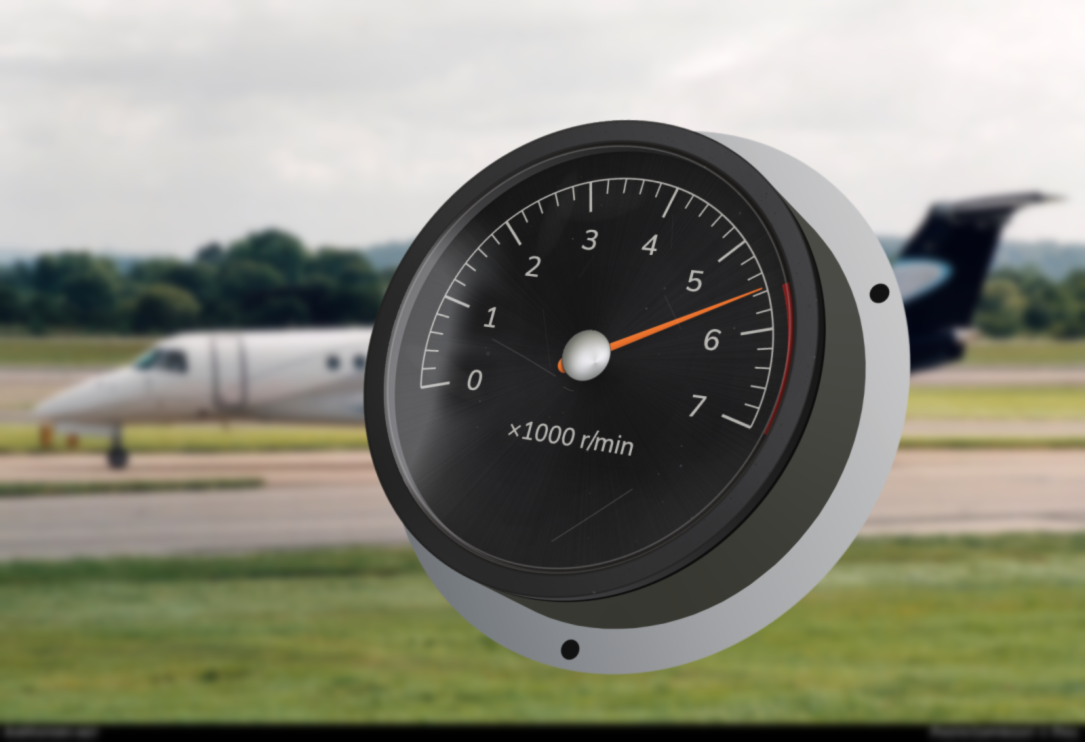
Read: 5600rpm
